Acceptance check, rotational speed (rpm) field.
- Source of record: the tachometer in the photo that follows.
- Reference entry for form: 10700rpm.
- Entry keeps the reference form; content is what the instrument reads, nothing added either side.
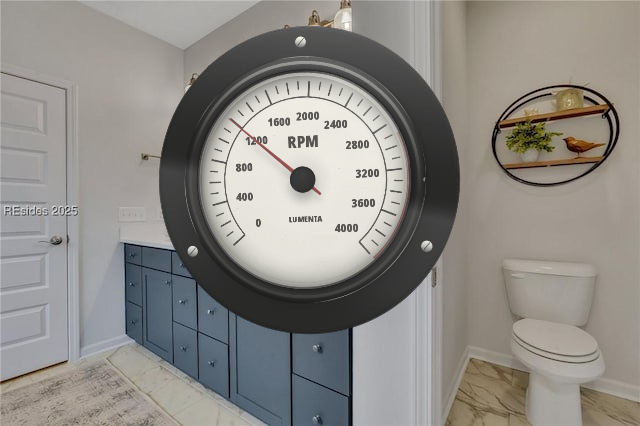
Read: 1200rpm
